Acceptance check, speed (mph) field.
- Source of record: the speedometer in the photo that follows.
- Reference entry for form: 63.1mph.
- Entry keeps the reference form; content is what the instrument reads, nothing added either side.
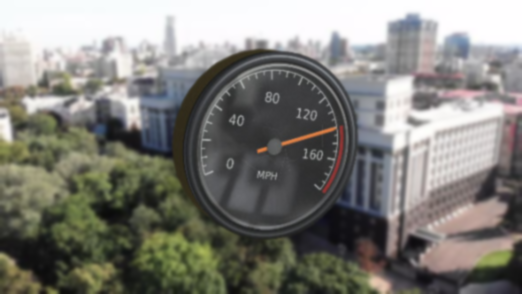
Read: 140mph
